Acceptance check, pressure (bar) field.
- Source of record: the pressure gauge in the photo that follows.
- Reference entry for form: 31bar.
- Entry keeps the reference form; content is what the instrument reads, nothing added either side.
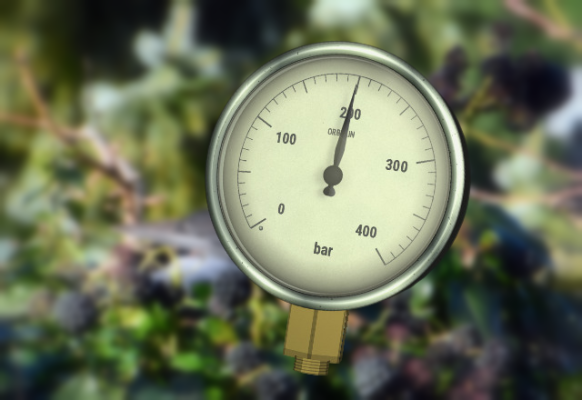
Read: 200bar
